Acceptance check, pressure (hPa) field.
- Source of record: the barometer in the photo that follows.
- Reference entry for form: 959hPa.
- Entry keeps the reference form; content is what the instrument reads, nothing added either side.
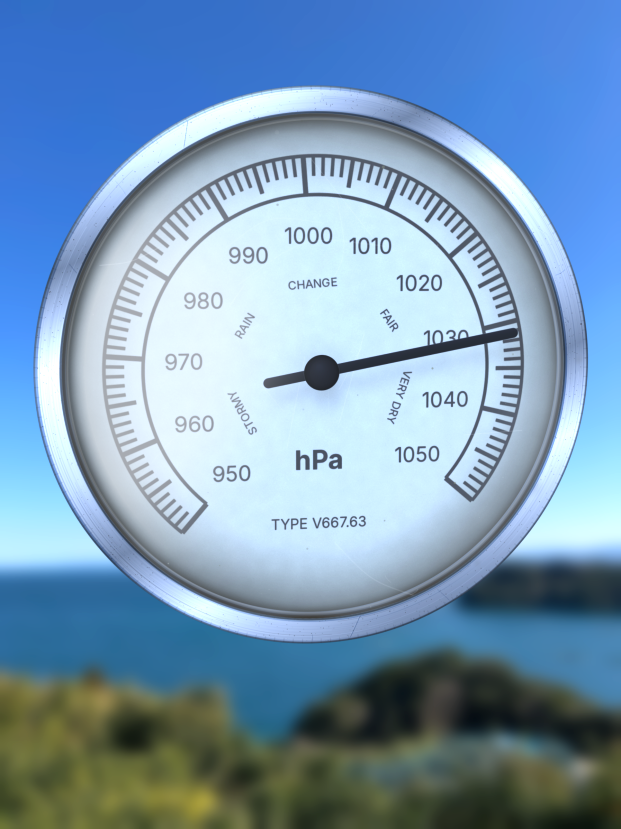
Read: 1031hPa
